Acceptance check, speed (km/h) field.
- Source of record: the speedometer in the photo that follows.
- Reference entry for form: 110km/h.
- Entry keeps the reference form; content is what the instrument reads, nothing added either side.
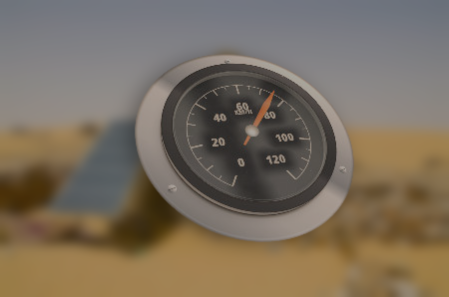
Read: 75km/h
